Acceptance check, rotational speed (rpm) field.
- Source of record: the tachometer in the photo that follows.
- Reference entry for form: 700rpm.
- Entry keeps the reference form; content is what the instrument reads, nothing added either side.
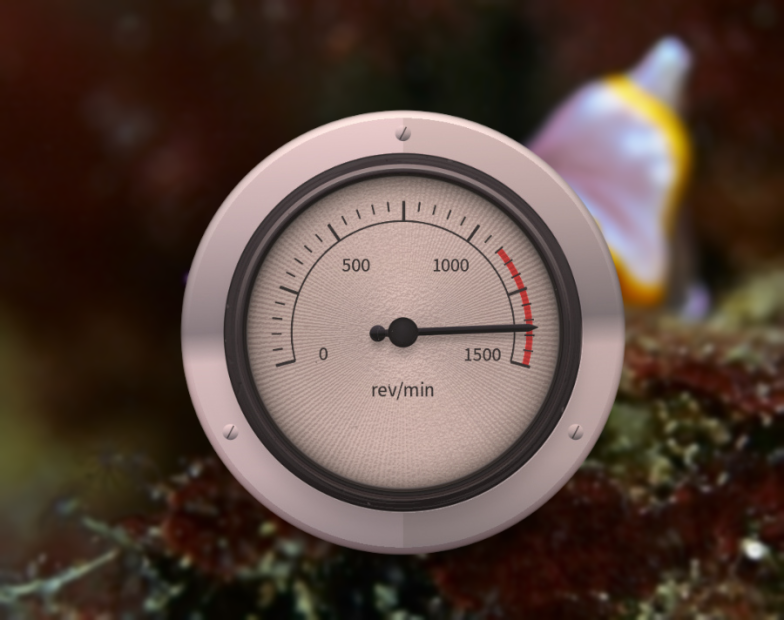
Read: 1375rpm
